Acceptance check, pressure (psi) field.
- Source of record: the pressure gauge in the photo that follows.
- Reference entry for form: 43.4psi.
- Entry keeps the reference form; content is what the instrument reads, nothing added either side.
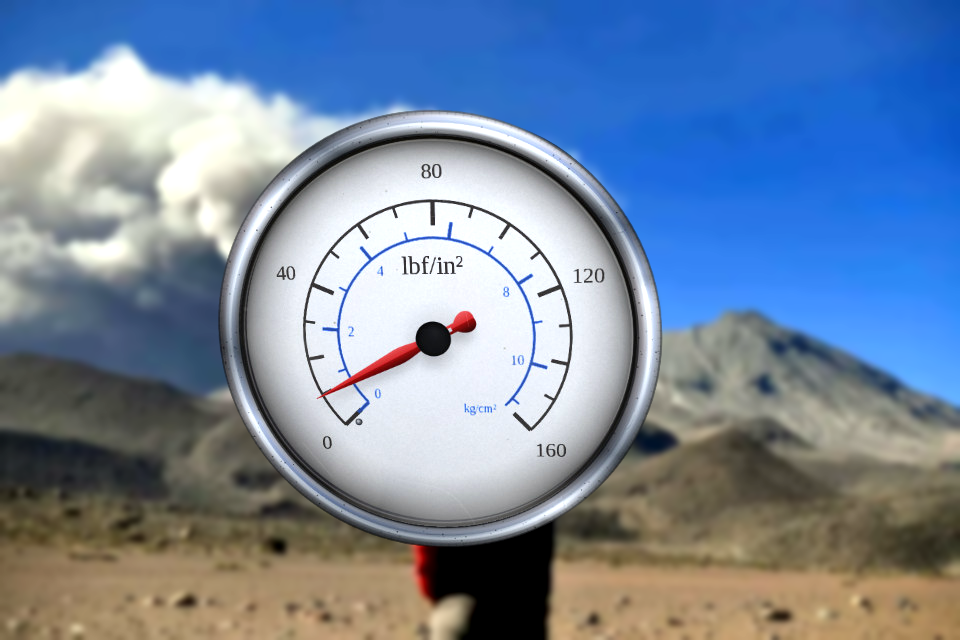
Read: 10psi
